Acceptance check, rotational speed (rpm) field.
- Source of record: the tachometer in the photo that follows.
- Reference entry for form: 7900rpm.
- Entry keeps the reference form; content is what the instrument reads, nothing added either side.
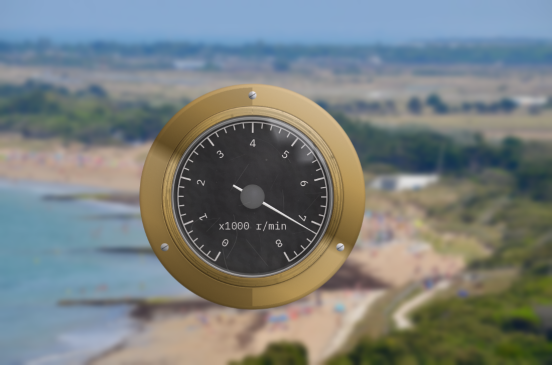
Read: 7200rpm
